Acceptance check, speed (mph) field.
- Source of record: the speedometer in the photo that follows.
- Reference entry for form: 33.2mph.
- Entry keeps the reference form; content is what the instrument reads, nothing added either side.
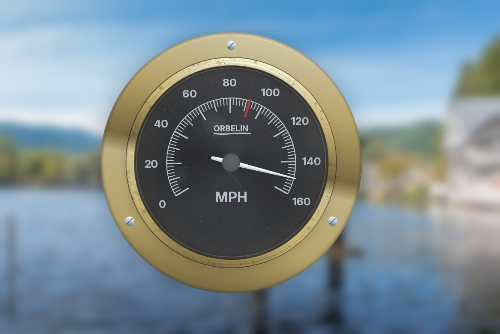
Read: 150mph
